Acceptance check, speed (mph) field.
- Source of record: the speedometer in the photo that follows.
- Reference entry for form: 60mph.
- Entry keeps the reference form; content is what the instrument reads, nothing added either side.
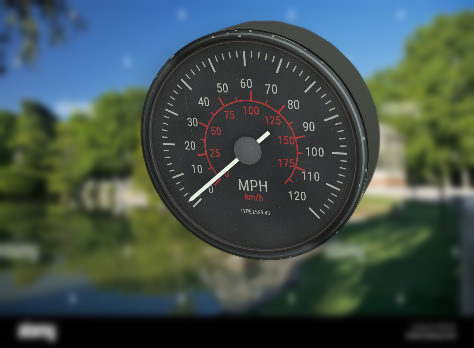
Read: 2mph
